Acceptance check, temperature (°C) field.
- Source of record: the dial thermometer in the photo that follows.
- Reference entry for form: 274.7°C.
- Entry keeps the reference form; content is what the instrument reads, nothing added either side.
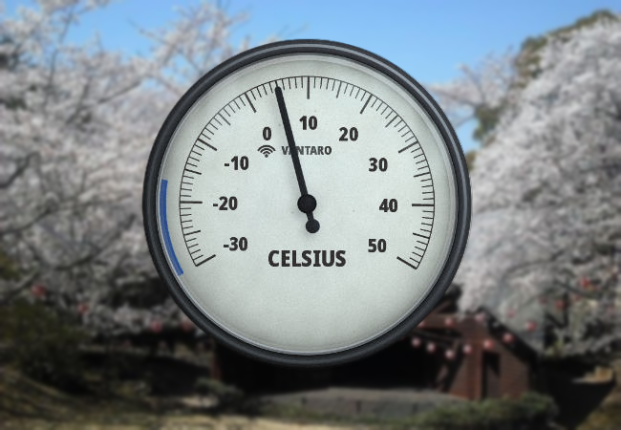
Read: 5°C
